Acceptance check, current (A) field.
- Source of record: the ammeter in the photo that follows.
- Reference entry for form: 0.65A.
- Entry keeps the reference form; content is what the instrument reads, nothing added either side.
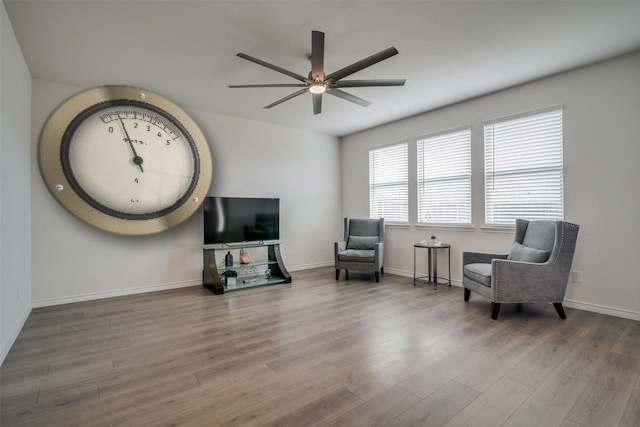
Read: 1A
